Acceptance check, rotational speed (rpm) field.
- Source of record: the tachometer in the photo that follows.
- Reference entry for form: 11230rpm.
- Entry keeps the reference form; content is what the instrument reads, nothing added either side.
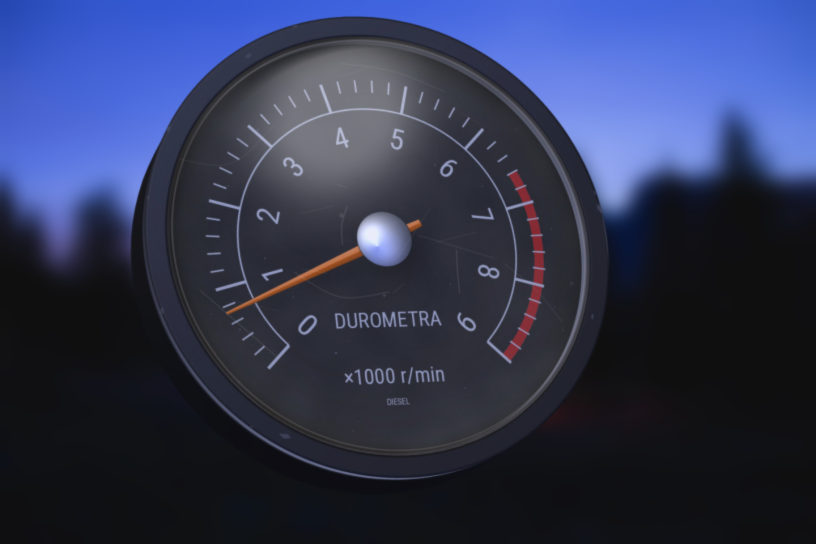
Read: 700rpm
